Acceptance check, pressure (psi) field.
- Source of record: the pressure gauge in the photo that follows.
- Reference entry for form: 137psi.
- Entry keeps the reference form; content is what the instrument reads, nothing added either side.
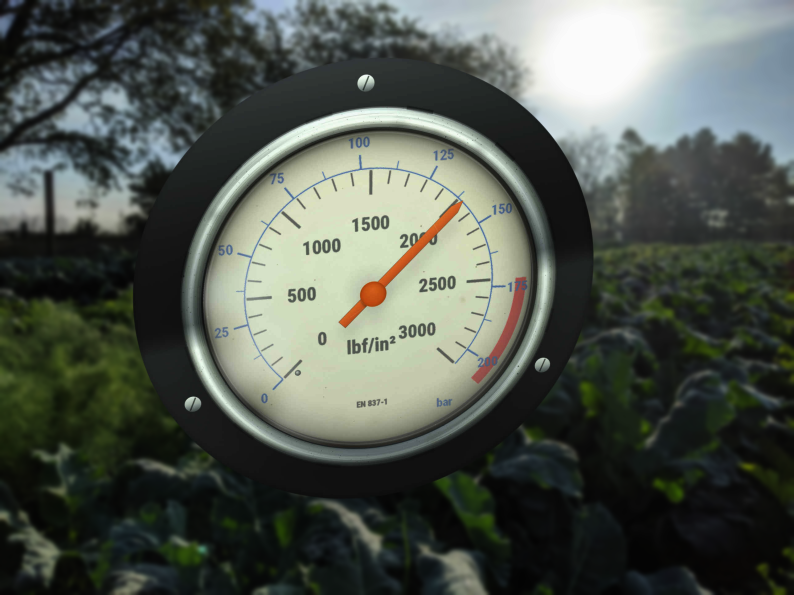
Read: 2000psi
